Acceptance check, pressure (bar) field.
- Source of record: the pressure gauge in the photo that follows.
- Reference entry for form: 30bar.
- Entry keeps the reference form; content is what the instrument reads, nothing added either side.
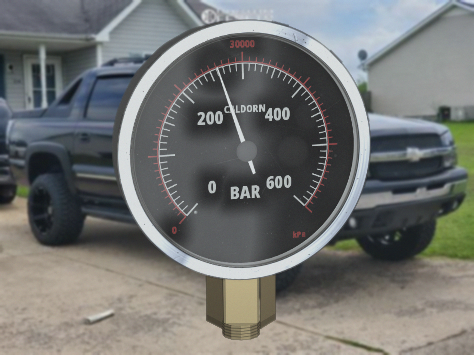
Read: 260bar
